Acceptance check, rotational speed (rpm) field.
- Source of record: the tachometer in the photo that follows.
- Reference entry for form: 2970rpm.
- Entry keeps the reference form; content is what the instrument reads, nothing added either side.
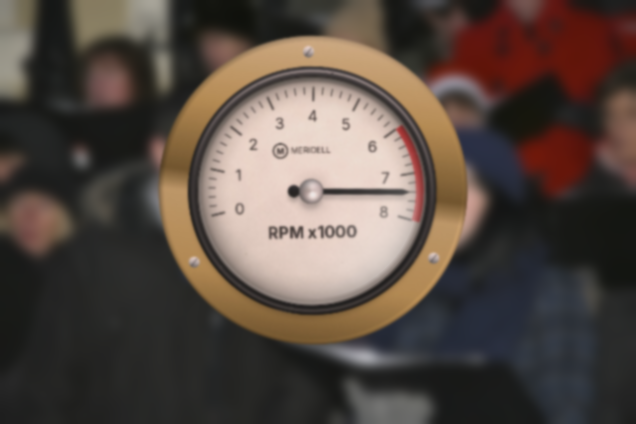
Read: 7400rpm
